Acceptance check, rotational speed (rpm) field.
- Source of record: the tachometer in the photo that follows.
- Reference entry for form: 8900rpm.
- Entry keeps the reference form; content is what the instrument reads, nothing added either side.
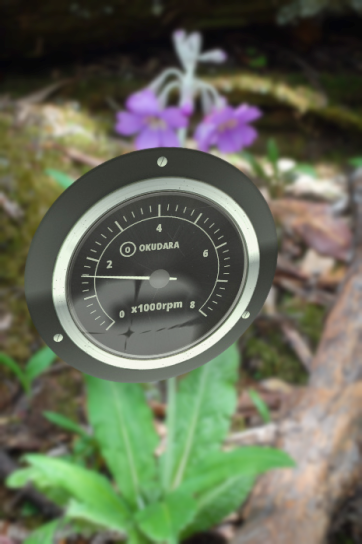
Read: 1600rpm
